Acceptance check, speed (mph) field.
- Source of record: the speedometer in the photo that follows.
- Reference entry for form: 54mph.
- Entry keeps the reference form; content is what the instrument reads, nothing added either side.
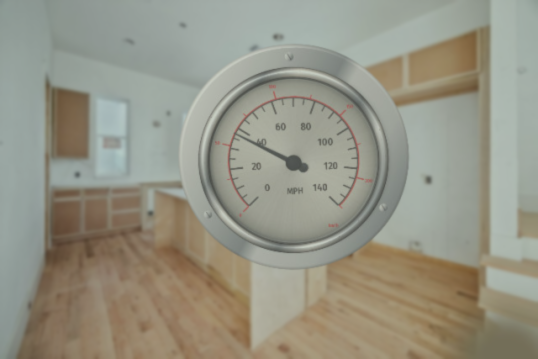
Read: 37.5mph
